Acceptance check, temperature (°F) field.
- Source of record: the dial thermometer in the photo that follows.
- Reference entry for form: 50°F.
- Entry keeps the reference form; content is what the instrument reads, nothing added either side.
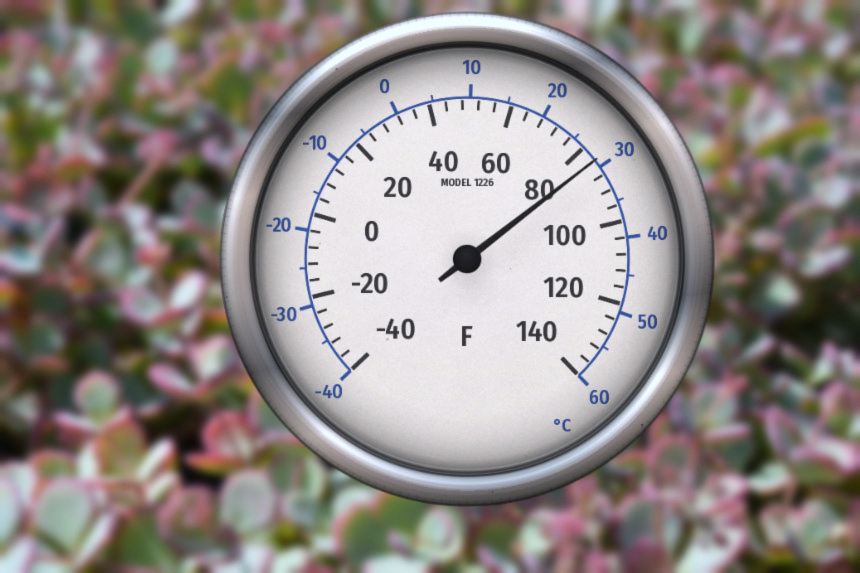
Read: 84°F
